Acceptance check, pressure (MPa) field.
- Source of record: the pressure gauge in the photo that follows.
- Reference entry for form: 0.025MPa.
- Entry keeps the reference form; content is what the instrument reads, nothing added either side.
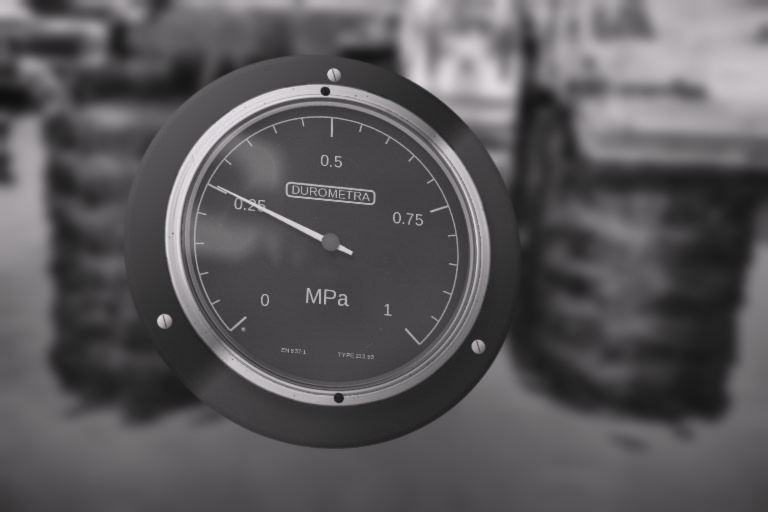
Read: 0.25MPa
